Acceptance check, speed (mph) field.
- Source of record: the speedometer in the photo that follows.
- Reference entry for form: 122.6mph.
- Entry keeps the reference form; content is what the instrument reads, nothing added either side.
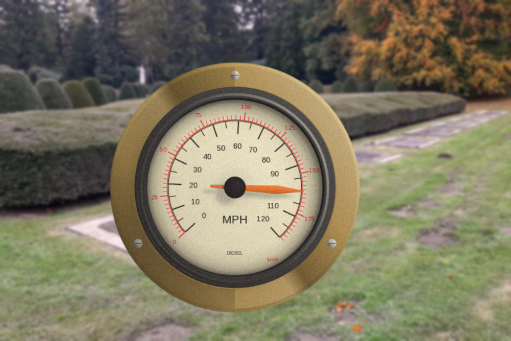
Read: 100mph
